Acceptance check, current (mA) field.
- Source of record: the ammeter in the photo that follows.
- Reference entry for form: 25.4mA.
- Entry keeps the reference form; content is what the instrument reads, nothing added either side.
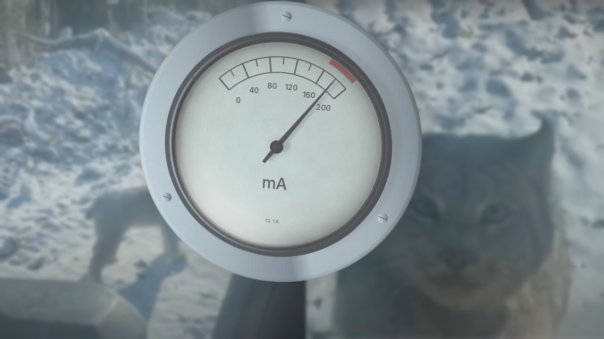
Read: 180mA
